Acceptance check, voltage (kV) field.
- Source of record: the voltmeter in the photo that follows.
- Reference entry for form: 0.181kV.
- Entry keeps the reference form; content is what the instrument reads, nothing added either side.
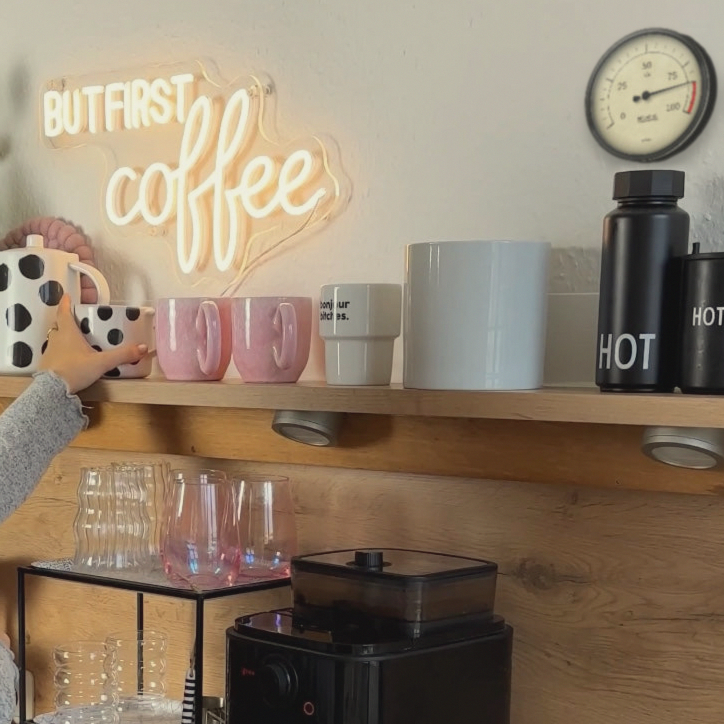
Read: 85kV
